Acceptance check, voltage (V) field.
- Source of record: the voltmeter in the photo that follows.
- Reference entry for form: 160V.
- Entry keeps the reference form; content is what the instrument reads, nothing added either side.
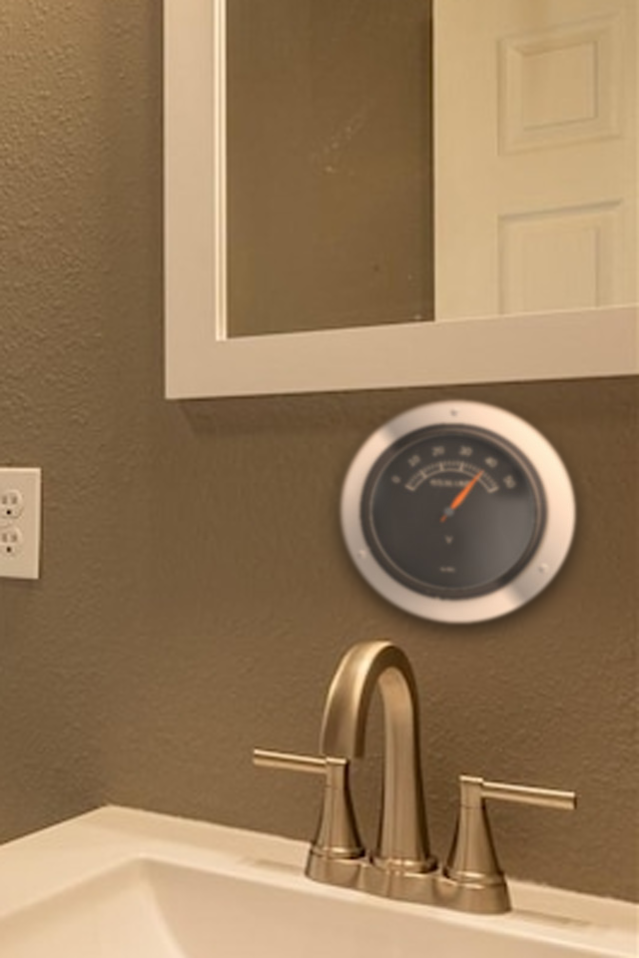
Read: 40V
